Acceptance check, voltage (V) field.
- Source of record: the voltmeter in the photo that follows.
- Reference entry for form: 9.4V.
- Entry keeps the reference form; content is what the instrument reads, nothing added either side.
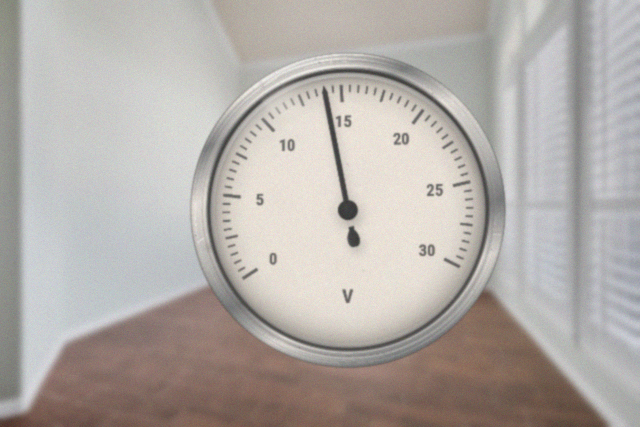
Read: 14V
